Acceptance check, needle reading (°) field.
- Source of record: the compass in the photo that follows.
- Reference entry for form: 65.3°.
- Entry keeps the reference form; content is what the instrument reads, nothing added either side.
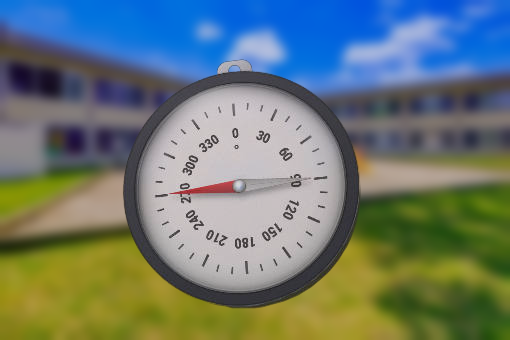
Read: 270°
